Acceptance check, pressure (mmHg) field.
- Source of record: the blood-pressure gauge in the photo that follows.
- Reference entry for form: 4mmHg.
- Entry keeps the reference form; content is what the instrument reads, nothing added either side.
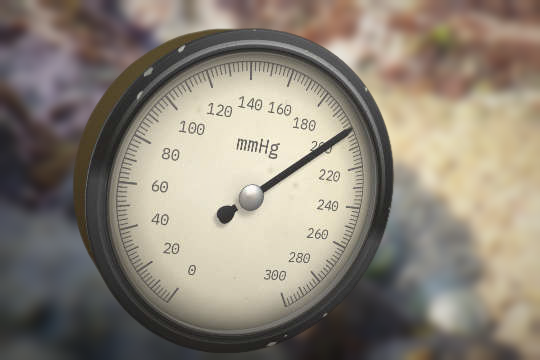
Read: 200mmHg
